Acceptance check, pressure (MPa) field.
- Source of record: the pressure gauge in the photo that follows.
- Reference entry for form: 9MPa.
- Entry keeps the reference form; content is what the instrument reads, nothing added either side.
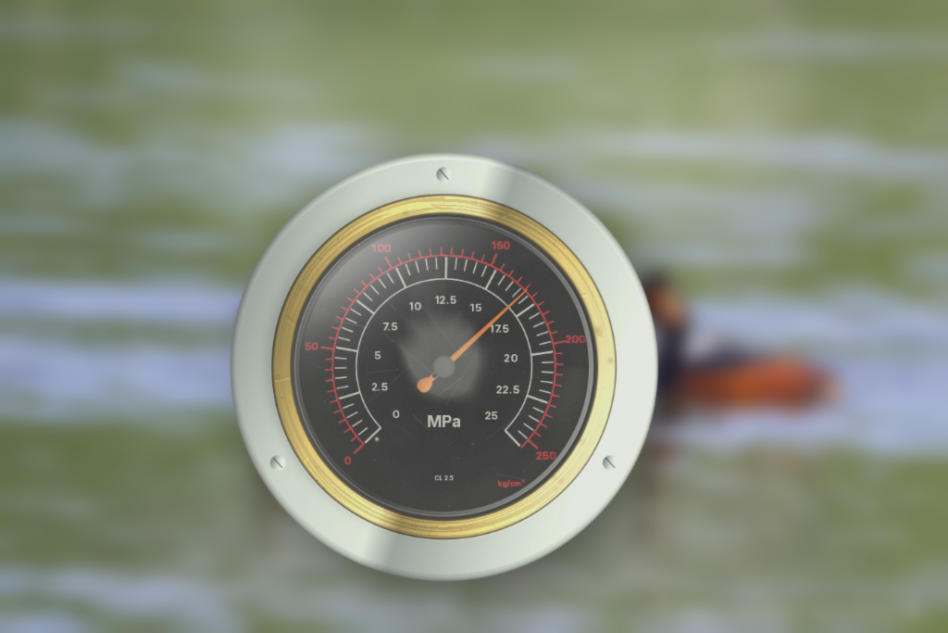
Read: 16.75MPa
